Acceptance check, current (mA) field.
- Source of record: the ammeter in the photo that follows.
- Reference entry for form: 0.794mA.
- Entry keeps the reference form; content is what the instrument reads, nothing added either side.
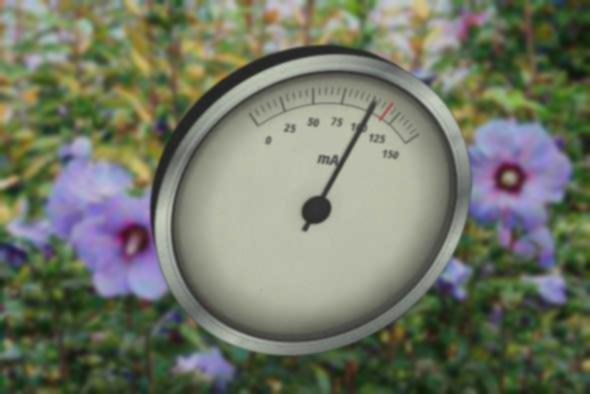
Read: 100mA
